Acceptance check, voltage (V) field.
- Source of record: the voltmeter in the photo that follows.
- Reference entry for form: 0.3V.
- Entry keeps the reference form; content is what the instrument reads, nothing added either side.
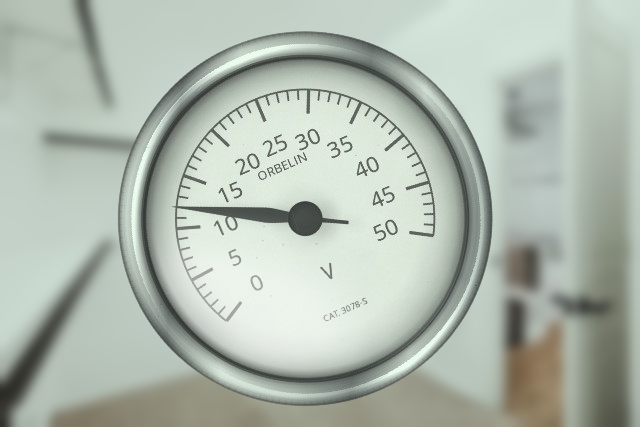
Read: 12V
